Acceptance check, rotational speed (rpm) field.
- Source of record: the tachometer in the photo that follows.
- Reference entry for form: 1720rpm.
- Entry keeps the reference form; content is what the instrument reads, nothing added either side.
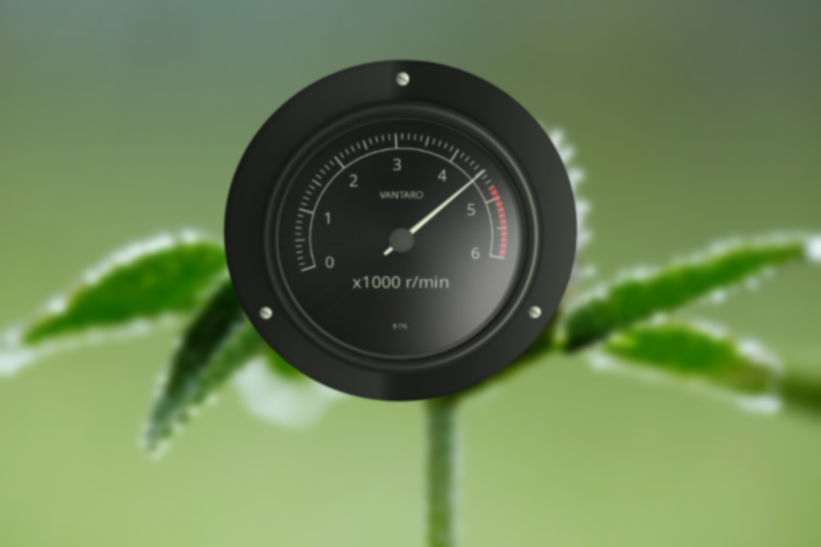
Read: 4500rpm
